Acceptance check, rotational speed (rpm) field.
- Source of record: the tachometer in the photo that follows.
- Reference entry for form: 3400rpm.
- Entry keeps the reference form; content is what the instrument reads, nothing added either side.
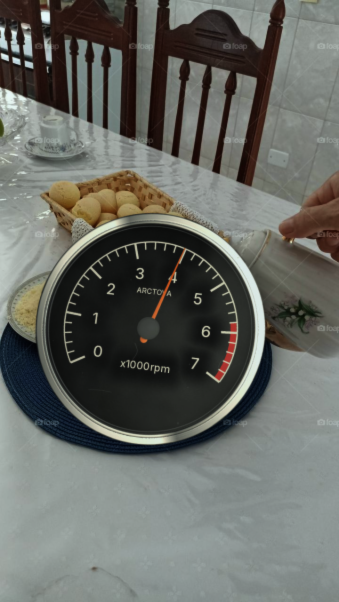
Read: 4000rpm
